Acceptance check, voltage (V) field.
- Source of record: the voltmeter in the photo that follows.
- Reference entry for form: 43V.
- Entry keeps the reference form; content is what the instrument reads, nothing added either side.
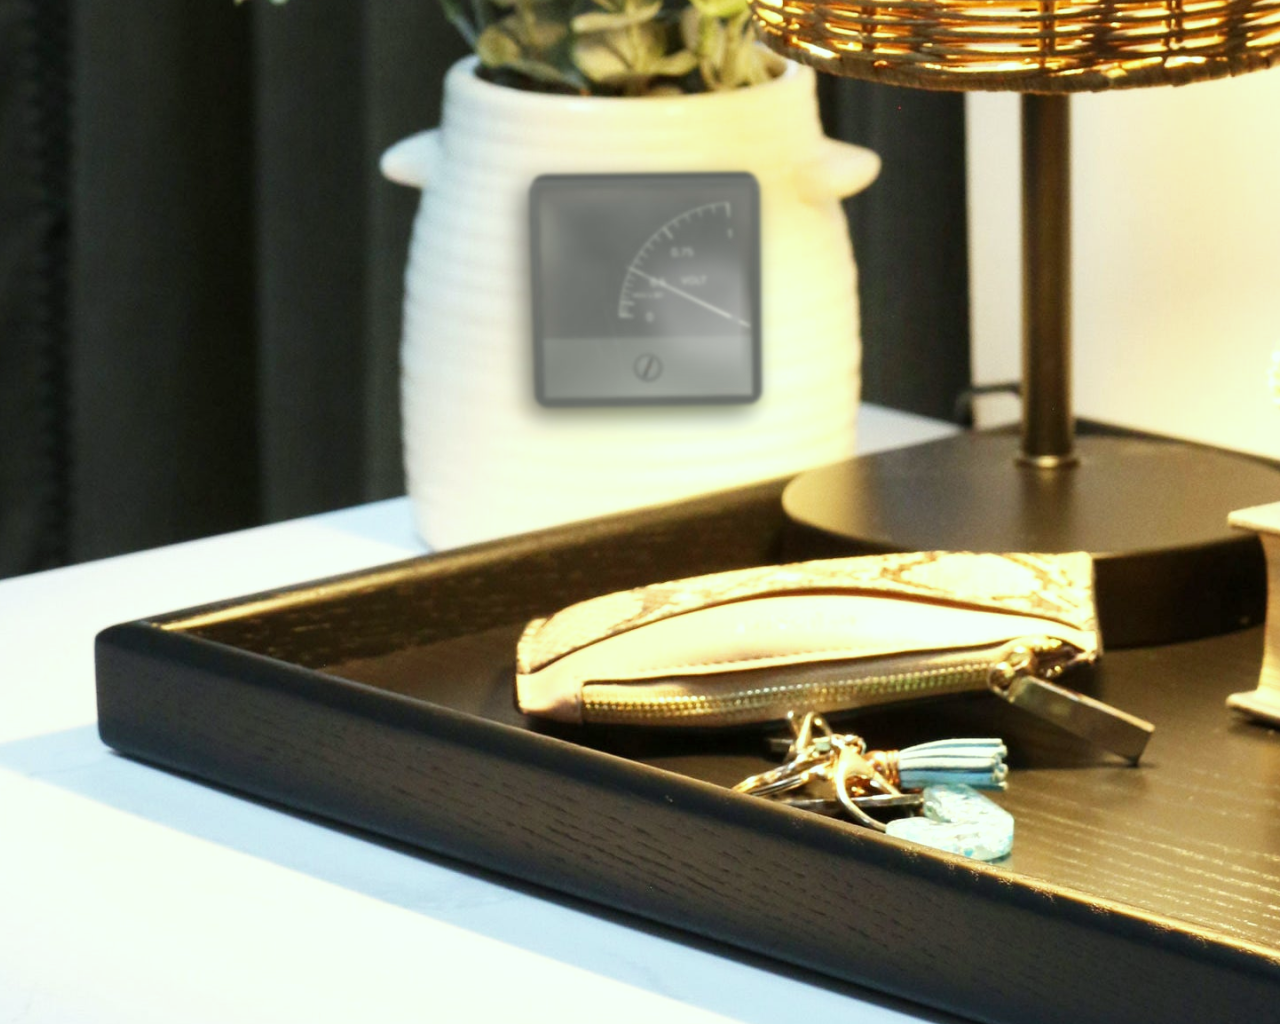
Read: 0.5V
